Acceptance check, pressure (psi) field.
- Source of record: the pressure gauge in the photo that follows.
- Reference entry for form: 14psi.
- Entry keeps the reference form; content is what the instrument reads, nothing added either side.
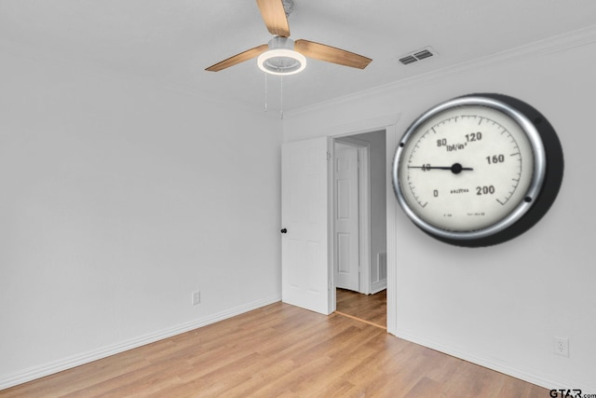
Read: 40psi
